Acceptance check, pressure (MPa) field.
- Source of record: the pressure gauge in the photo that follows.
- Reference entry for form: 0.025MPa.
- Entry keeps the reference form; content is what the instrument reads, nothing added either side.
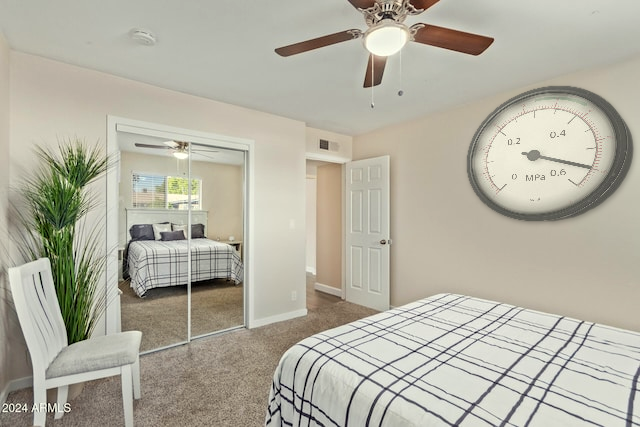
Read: 0.55MPa
